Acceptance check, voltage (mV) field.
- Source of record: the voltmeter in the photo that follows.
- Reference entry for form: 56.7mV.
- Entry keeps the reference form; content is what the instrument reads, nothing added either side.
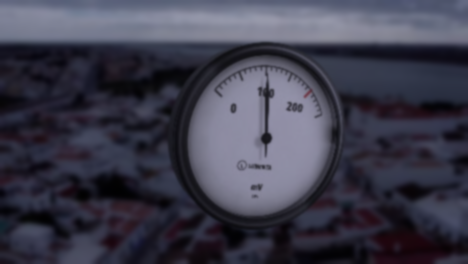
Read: 100mV
